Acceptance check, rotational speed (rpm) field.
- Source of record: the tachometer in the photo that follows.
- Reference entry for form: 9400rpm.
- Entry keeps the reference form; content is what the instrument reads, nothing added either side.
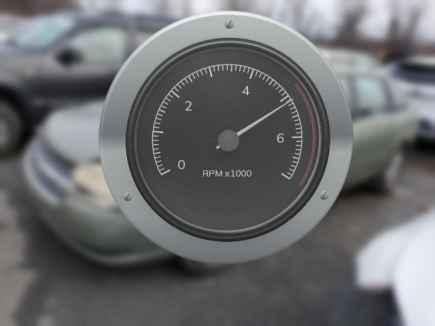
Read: 5100rpm
